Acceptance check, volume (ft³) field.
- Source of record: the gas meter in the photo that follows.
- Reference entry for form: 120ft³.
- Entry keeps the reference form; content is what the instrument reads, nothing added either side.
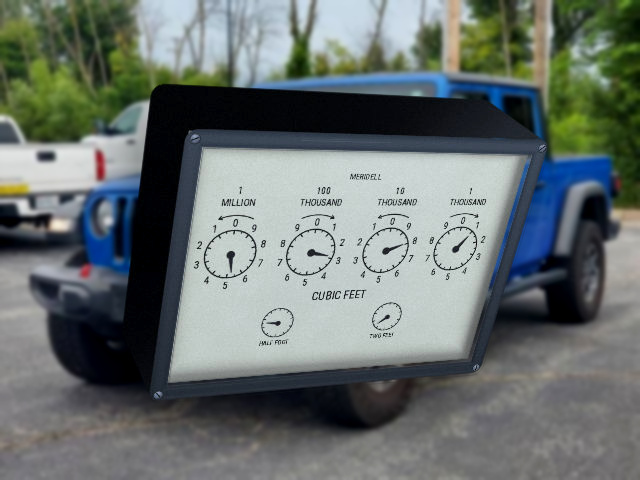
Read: 528100ft³
